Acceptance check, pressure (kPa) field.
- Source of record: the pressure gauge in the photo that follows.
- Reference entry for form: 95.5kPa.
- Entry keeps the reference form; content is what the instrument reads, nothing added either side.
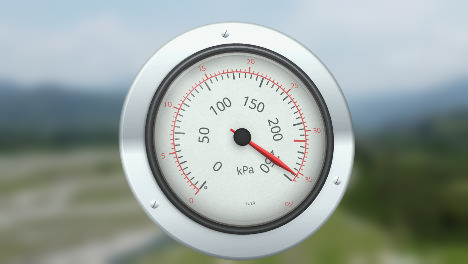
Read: 245kPa
